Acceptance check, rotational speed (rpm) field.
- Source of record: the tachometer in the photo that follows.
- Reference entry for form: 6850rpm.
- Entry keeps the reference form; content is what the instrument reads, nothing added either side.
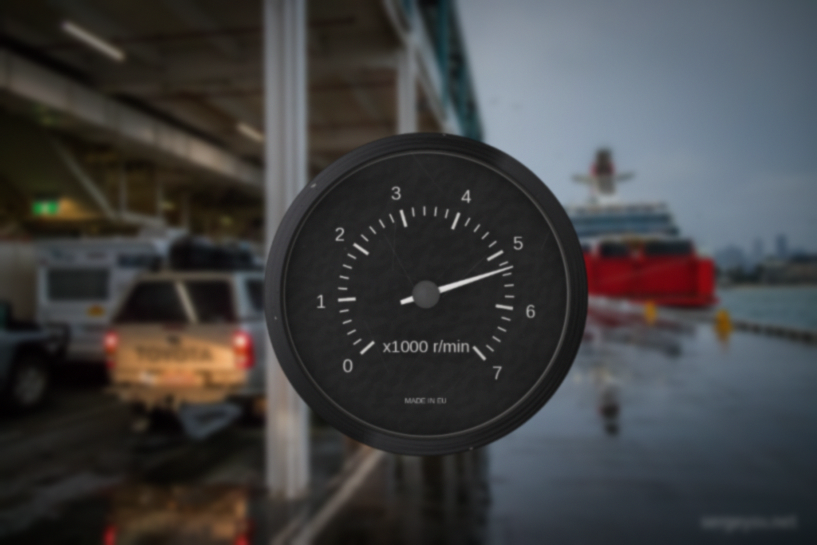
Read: 5300rpm
